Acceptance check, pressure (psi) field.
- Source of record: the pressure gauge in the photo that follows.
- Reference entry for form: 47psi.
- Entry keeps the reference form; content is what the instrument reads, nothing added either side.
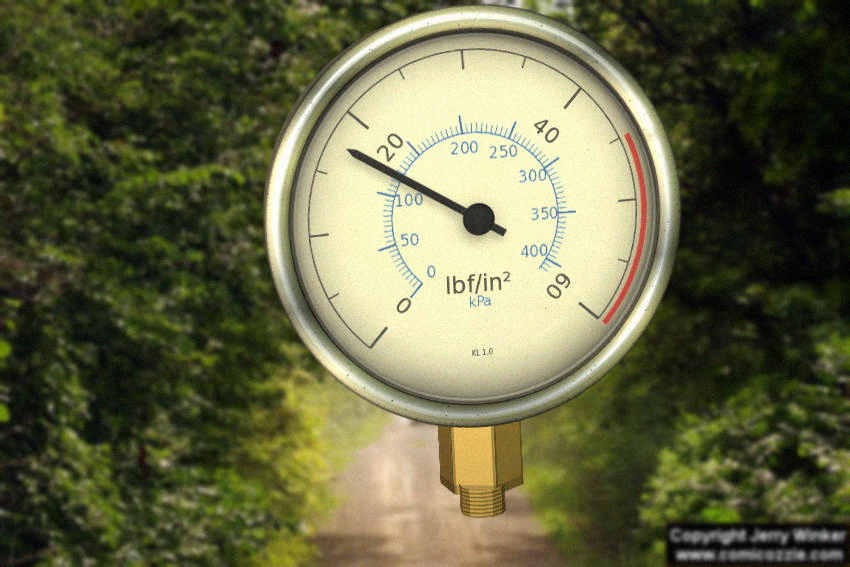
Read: 17.5psi
